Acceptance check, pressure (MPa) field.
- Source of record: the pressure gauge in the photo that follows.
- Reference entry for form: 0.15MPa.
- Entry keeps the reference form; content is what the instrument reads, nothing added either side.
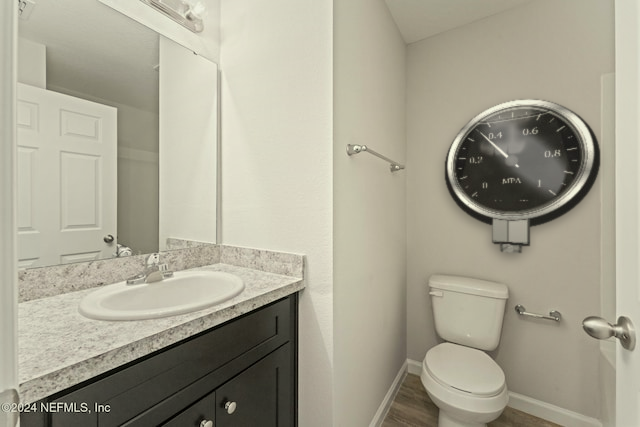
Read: 0.35MPa
